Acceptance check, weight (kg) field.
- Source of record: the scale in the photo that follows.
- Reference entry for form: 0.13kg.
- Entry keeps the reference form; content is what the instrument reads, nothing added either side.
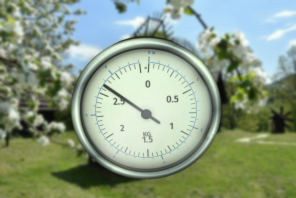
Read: 2.6kg
